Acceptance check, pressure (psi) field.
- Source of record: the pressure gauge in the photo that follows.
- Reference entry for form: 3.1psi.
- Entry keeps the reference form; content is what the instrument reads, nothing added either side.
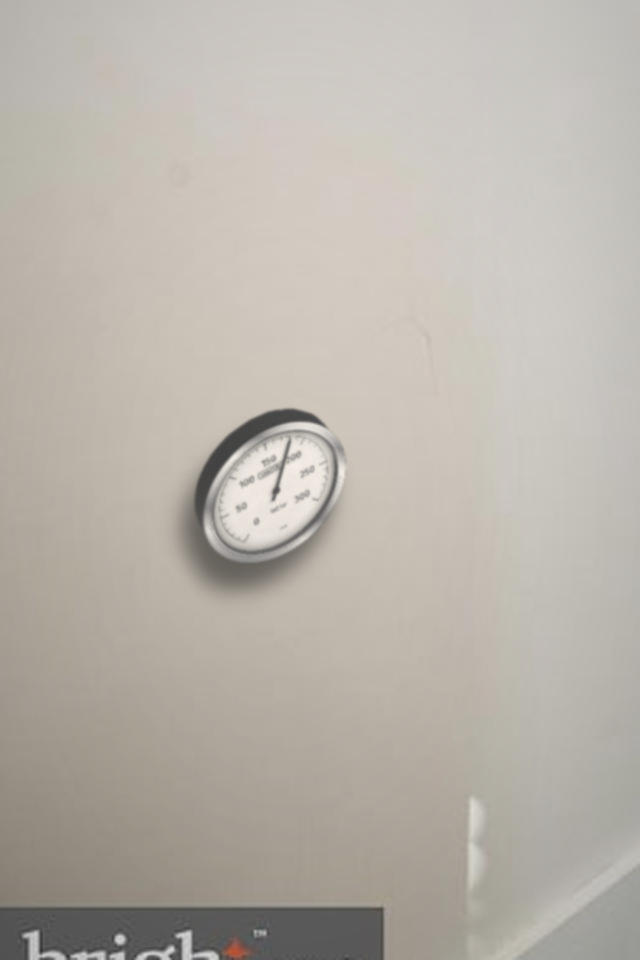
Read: 180psi
